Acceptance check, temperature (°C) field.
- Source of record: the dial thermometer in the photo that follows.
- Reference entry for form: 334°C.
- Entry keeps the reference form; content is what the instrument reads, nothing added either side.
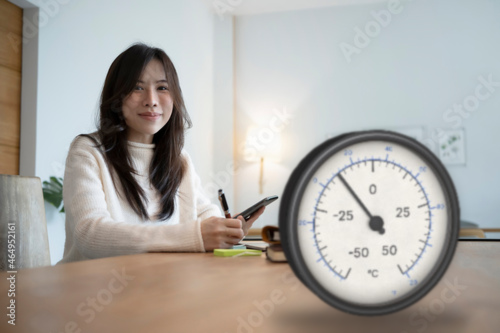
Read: -12.5°C
